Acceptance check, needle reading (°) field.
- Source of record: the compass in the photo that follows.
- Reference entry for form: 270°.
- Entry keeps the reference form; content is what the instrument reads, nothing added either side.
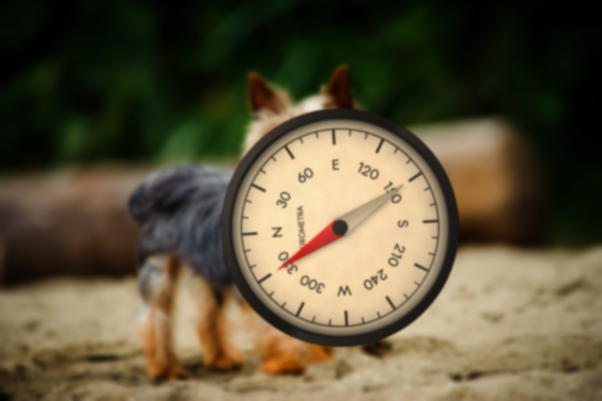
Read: 330°
